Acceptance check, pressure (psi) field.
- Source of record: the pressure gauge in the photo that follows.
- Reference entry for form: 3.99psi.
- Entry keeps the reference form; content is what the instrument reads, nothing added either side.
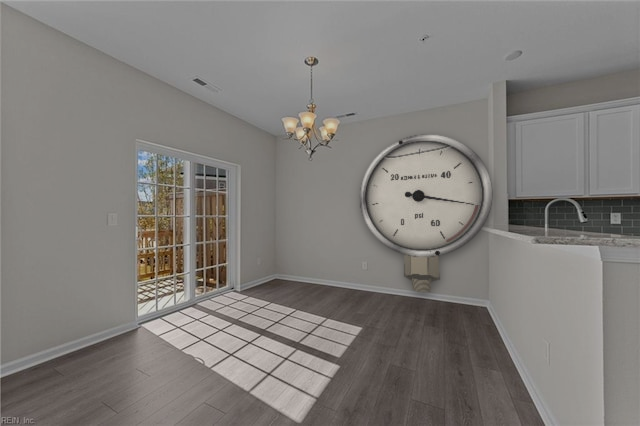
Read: 50psi
